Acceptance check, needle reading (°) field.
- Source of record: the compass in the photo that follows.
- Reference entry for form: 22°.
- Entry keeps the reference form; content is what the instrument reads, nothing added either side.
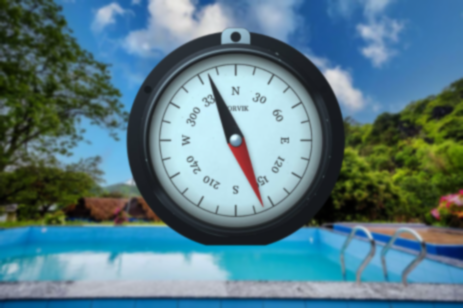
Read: 157.5°
